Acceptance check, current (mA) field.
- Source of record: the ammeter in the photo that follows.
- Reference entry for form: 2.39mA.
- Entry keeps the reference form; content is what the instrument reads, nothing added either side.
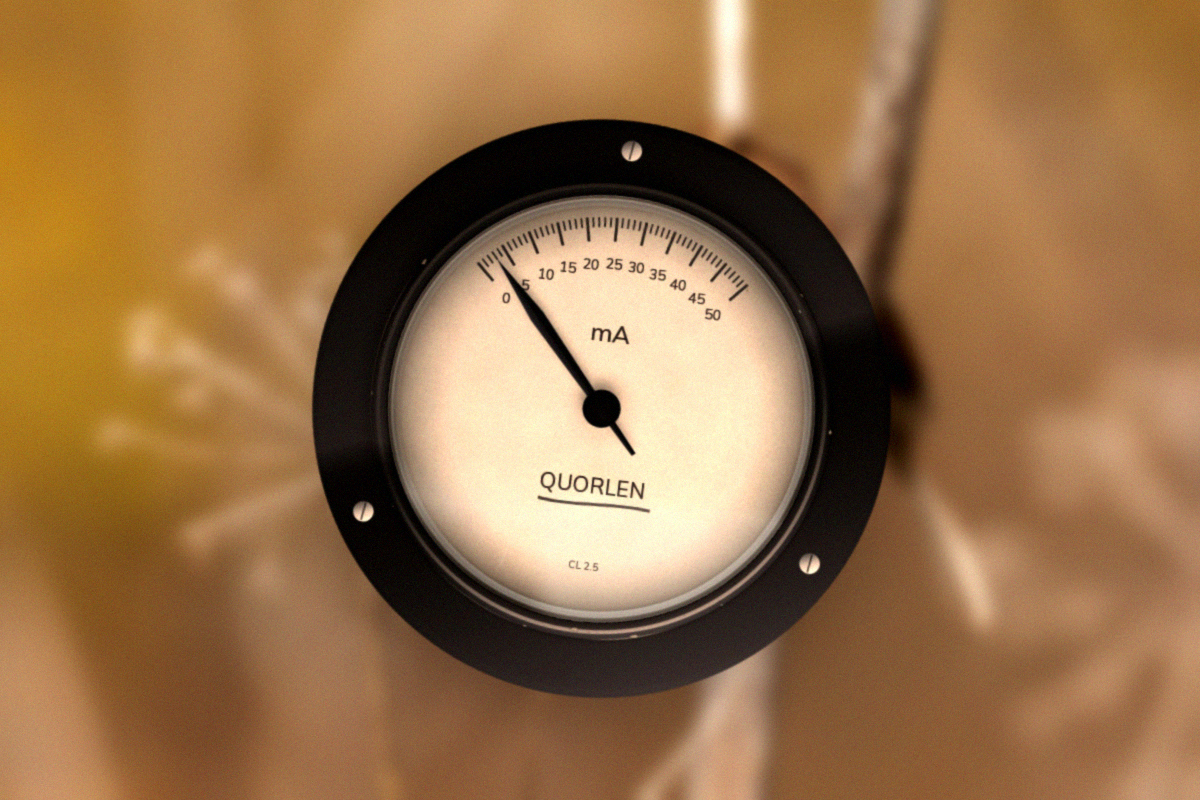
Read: 3mA
